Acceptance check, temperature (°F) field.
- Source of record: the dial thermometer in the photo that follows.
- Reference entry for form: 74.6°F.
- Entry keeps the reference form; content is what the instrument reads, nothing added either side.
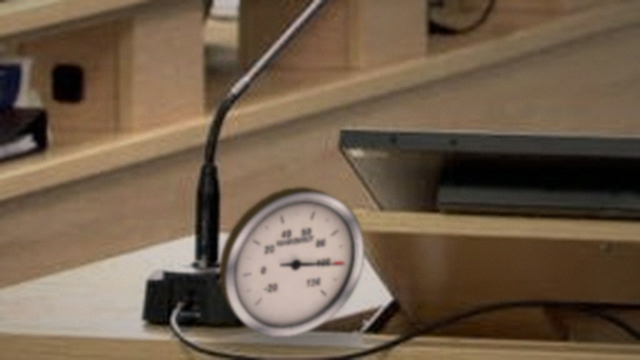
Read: 100°F
